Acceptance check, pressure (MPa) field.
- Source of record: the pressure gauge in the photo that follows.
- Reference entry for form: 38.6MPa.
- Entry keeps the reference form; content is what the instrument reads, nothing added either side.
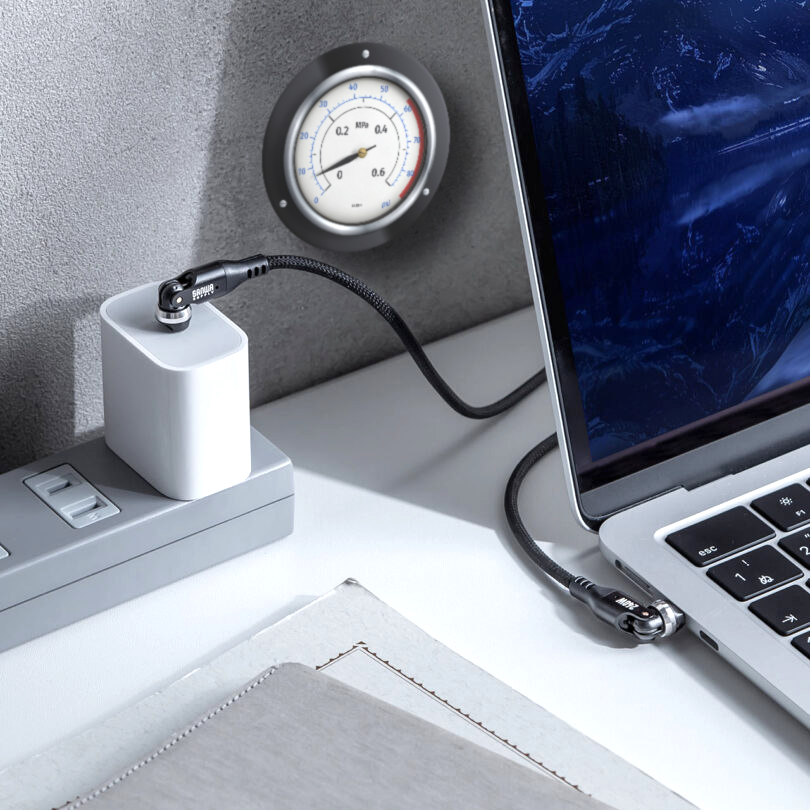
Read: 0.05MPa
